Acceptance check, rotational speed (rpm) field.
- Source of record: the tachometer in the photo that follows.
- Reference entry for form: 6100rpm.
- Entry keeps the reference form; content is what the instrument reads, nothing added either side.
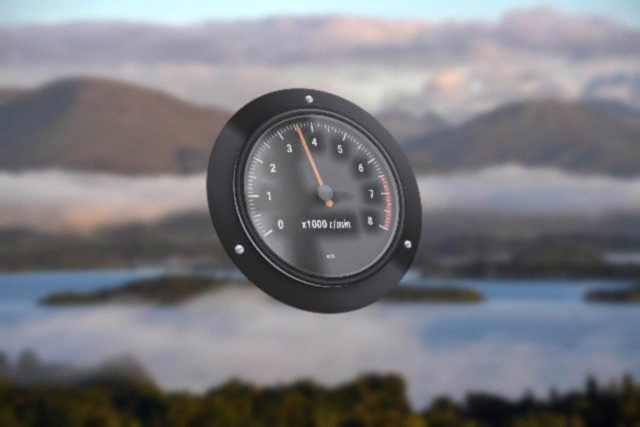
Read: 3500rpm
